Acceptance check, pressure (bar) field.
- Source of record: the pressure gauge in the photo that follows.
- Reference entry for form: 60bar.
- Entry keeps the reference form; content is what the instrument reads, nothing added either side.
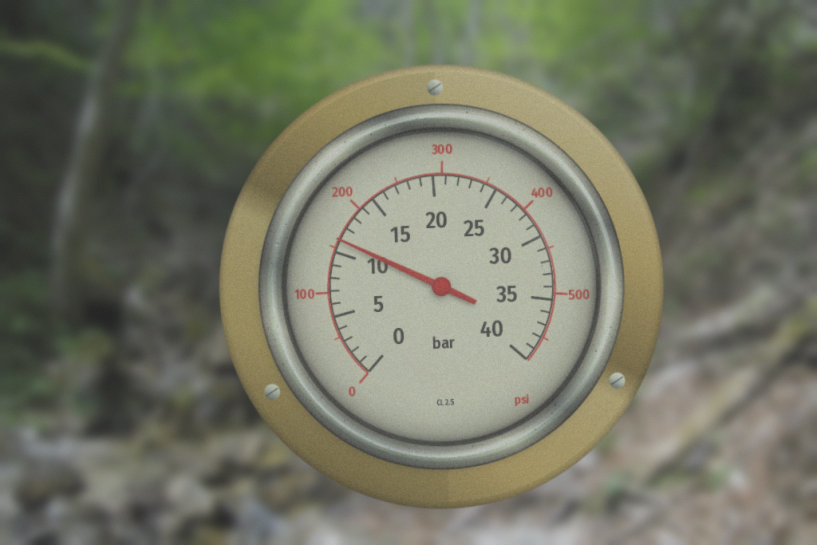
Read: 11bar
